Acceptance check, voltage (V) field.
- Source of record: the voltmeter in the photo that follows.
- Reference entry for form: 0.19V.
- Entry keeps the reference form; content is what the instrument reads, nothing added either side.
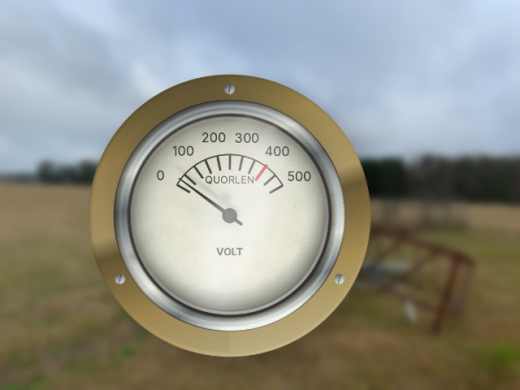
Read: 25V
